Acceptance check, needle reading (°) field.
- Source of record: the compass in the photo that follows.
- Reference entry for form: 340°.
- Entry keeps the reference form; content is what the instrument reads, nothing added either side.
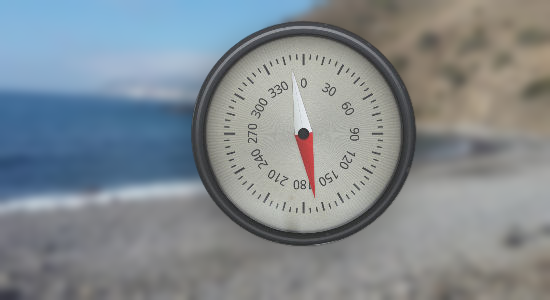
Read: 170°
